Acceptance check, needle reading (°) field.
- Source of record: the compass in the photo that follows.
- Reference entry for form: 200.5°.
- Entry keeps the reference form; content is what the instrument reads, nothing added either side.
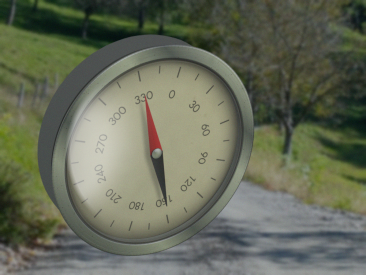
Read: 330°
